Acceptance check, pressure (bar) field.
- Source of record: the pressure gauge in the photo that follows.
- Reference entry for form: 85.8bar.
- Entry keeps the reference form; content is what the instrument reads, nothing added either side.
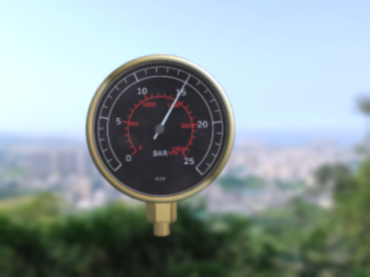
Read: 15bar
